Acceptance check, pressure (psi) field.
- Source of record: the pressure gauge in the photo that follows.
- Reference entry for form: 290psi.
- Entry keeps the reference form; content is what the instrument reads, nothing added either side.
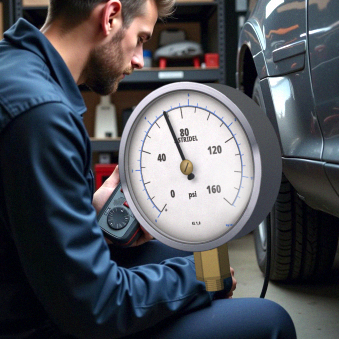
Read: 70psi
